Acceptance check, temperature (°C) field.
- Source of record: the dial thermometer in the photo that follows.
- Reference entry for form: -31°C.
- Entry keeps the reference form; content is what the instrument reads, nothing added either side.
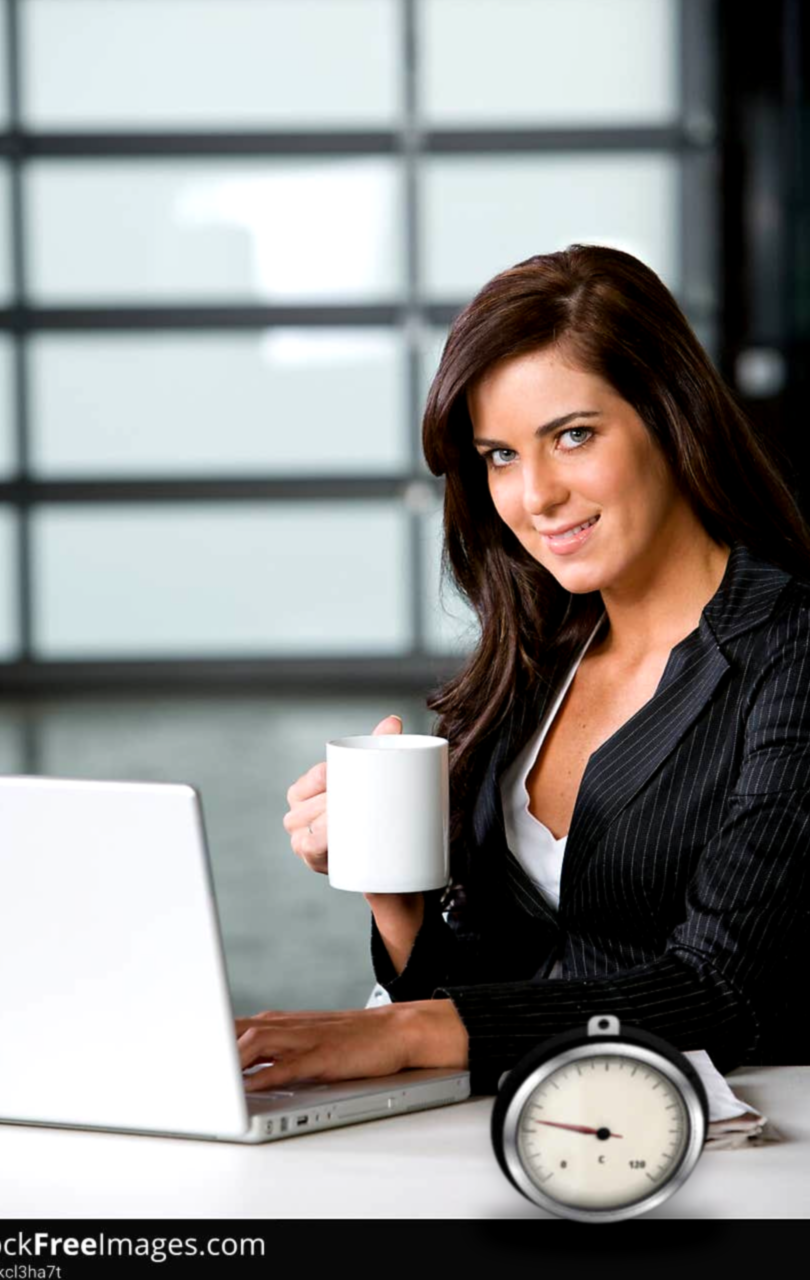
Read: 25°C
